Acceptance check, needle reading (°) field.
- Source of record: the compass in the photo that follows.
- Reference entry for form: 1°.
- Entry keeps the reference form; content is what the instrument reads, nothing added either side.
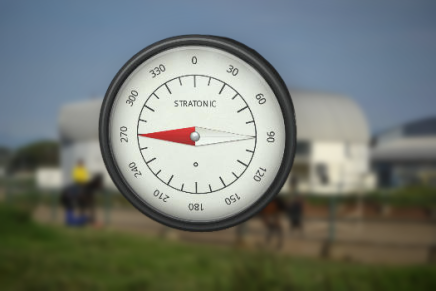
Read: 270°
